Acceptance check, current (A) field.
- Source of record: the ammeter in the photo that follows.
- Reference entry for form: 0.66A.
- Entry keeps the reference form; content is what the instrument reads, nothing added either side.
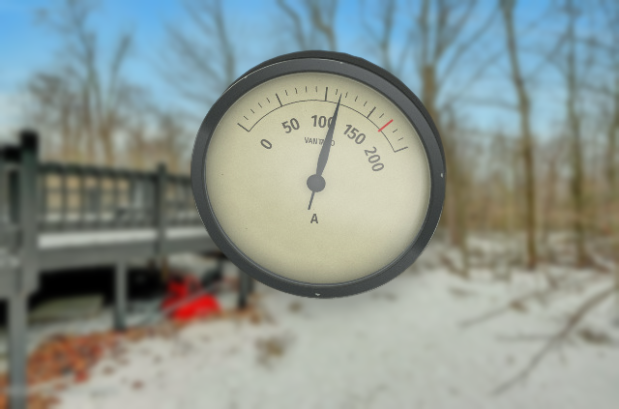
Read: 115A
